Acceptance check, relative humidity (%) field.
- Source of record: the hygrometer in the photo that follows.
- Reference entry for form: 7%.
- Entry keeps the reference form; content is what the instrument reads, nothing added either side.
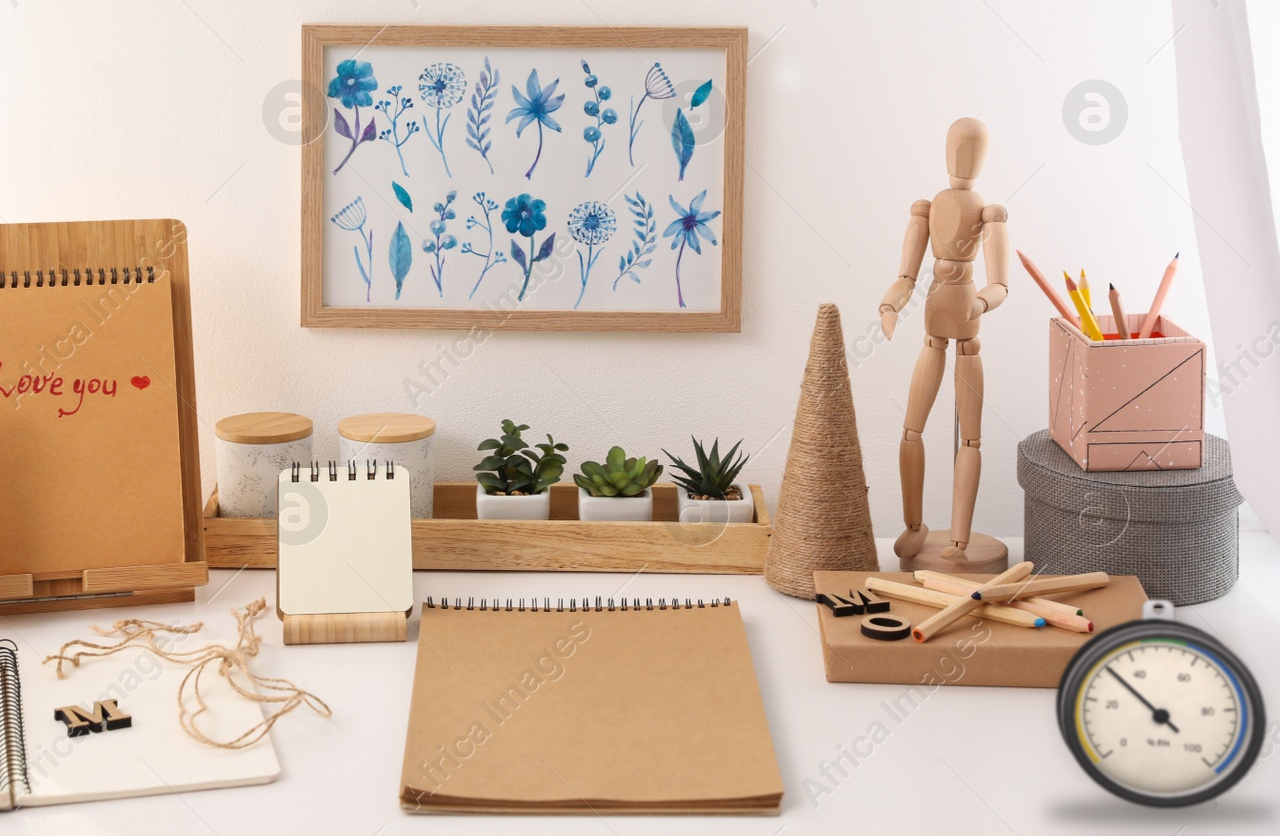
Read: 32%
